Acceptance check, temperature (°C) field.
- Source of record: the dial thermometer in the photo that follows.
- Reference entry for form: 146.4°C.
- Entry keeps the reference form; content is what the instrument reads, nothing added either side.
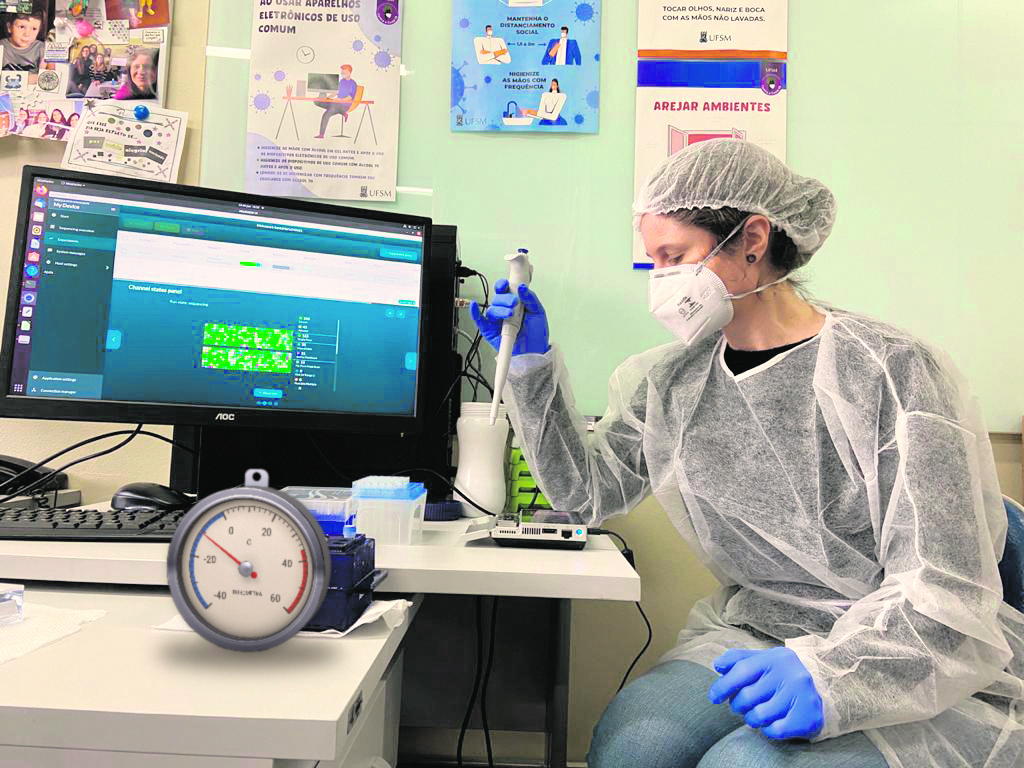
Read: -10°C
